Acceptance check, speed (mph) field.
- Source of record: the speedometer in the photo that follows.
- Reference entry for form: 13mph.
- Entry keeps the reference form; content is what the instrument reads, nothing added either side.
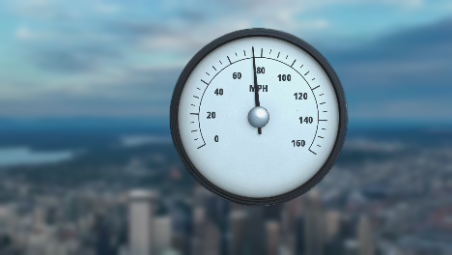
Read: 75mph
